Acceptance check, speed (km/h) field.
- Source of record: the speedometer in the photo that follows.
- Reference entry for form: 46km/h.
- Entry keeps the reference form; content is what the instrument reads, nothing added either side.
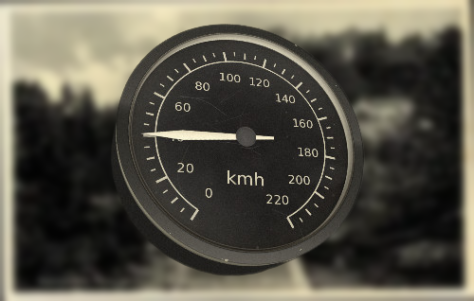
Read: 40km/h
